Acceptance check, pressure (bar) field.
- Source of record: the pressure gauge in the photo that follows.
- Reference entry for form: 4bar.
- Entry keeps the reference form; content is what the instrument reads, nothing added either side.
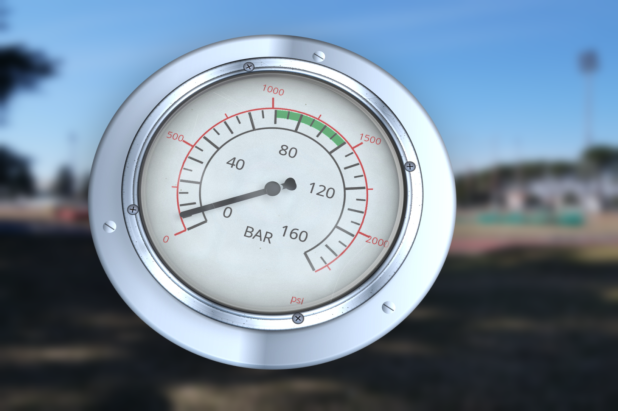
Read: 5bar
